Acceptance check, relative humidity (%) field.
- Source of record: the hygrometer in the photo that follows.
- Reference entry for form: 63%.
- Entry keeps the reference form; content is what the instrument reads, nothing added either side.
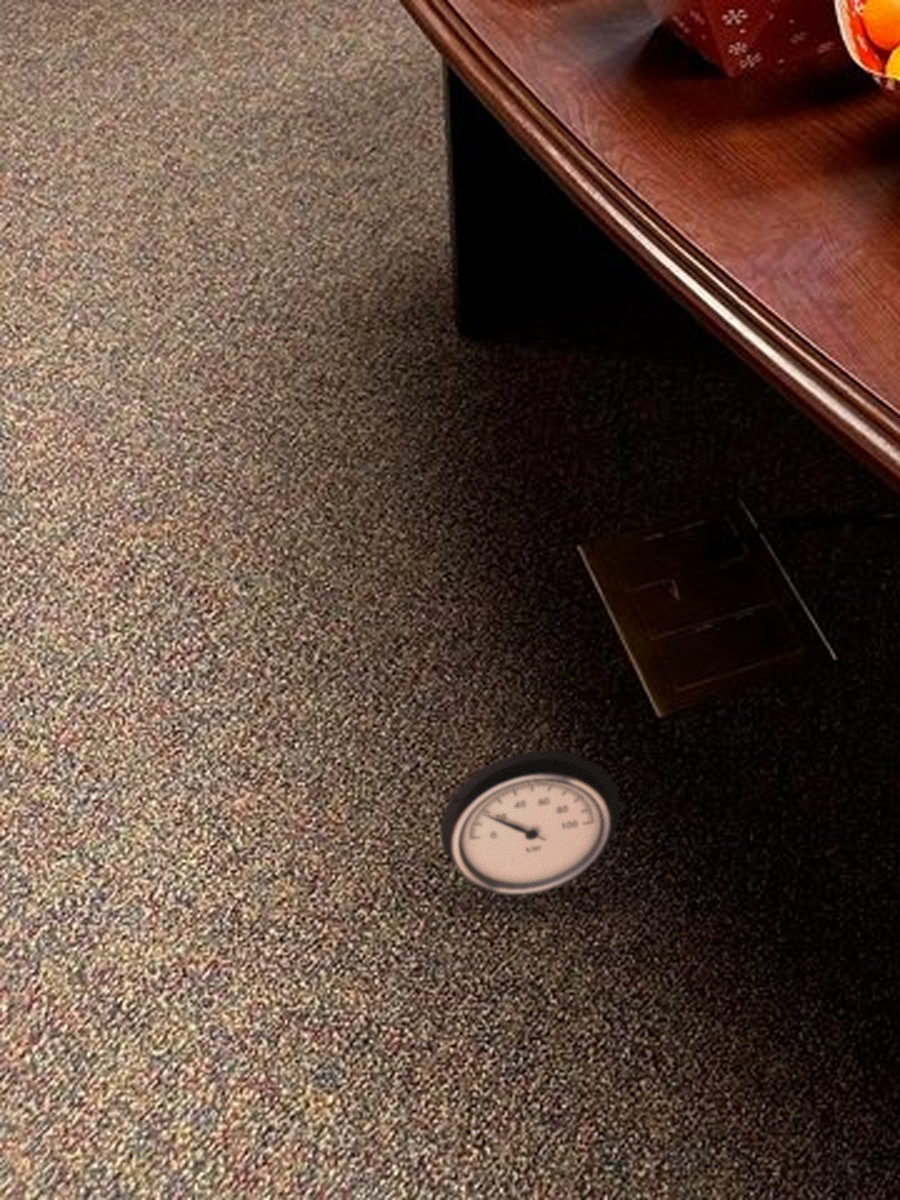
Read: 20%
